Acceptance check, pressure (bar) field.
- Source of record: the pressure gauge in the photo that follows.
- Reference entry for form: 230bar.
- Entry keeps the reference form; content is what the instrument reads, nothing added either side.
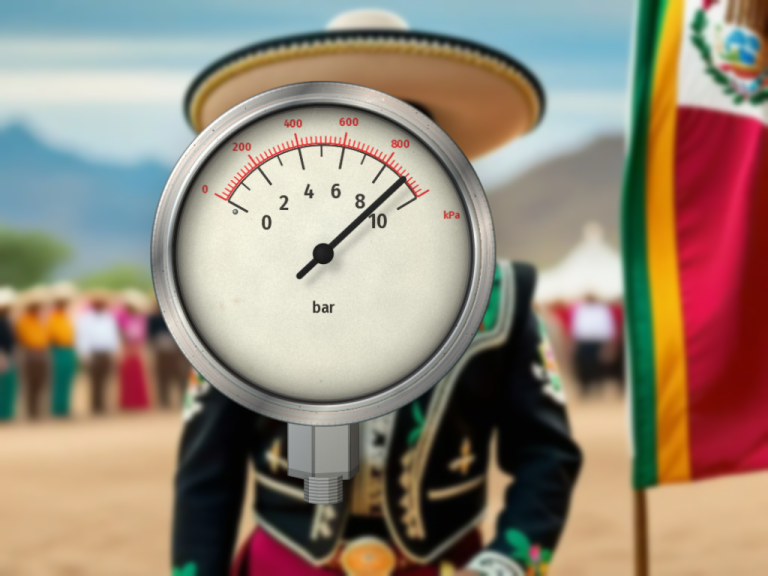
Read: 9bar
